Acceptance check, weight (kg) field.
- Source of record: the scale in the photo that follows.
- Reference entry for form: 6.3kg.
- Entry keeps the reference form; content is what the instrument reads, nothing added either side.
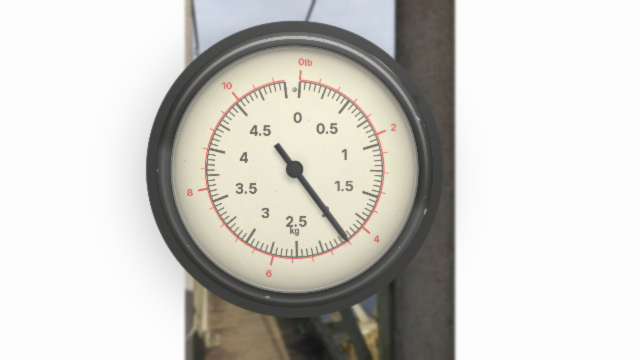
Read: 2kg
